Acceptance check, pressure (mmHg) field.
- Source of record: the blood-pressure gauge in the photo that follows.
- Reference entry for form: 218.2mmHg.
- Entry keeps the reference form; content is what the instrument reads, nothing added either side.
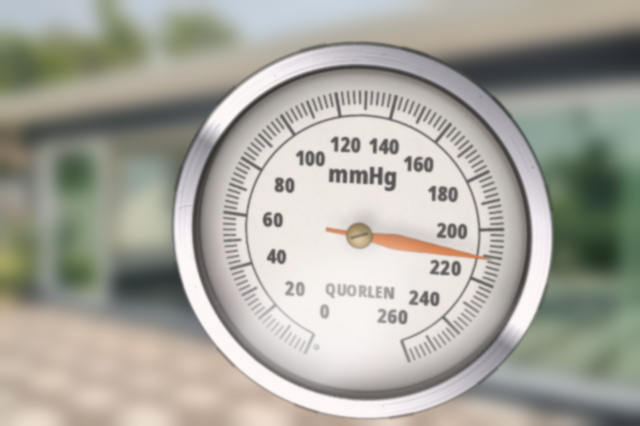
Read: 210mmHg
